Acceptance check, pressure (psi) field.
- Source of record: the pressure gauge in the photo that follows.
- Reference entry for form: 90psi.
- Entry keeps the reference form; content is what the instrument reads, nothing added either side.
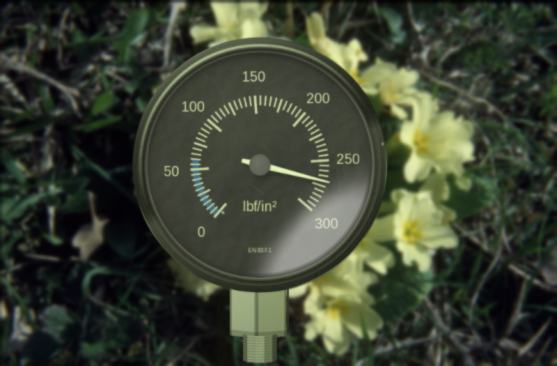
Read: 270psi
